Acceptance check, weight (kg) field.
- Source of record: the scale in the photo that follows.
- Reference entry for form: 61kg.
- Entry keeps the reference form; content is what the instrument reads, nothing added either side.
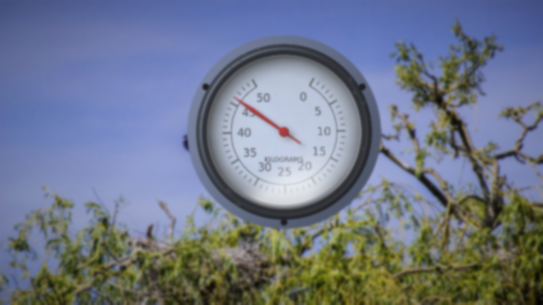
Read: 46kg
